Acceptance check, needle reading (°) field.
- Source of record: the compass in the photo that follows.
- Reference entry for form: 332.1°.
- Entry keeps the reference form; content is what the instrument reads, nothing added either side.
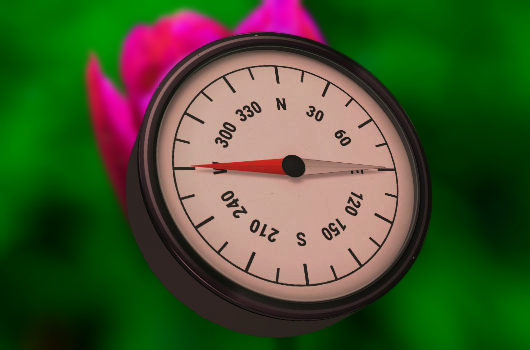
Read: 270°
